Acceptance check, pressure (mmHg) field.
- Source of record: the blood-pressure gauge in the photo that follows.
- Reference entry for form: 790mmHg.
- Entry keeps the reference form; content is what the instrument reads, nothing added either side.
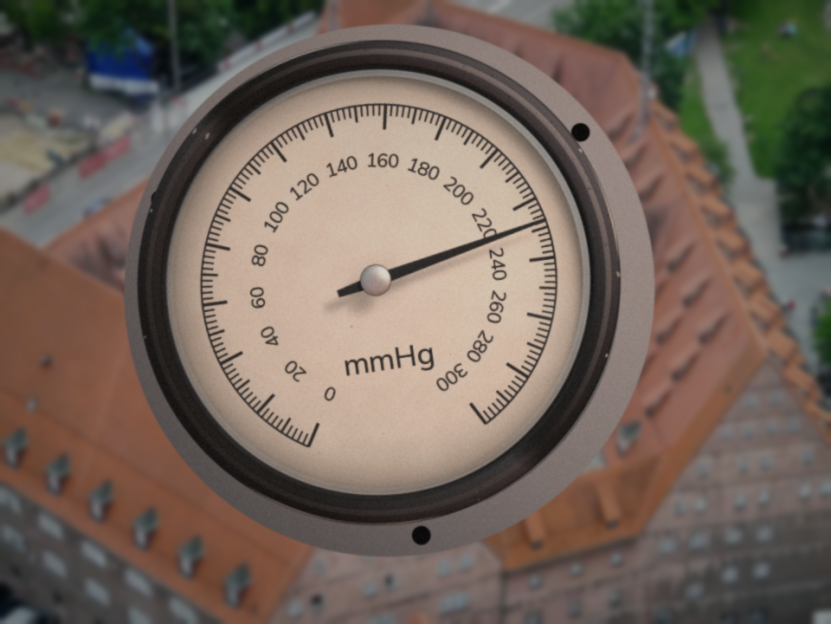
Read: 228mmHg
